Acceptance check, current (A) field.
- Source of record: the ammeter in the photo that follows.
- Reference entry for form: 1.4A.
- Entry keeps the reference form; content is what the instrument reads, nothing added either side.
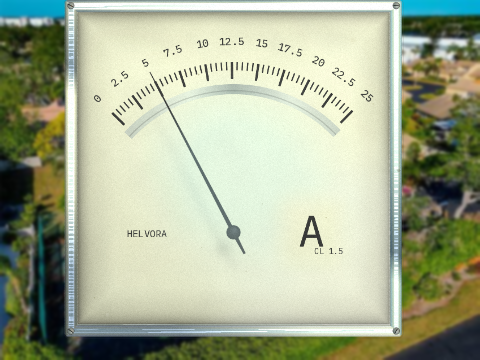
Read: 5A
